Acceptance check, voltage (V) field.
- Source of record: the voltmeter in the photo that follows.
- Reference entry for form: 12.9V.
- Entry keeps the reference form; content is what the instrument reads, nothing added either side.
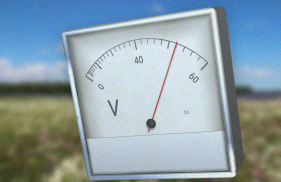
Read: 52V
